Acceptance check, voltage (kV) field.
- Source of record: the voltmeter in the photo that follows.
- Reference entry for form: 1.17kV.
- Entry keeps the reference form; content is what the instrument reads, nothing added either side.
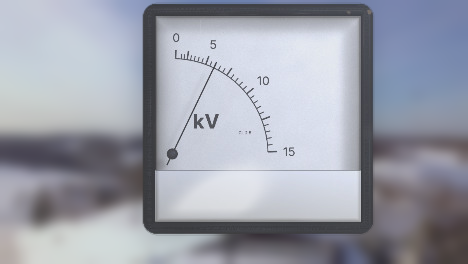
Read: 6kV
